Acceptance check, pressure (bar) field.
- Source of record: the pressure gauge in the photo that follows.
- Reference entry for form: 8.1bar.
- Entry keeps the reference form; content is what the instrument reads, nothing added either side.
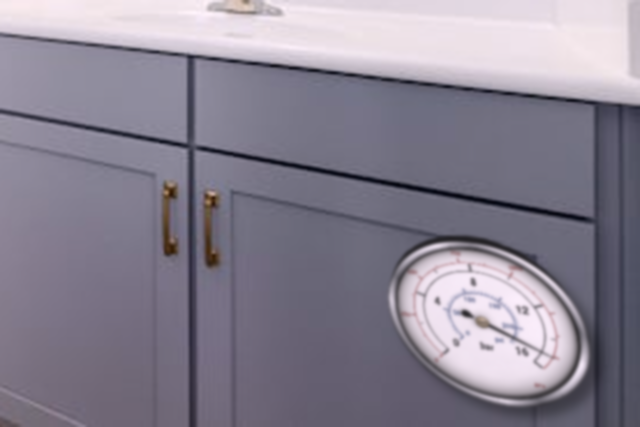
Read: 15bar
